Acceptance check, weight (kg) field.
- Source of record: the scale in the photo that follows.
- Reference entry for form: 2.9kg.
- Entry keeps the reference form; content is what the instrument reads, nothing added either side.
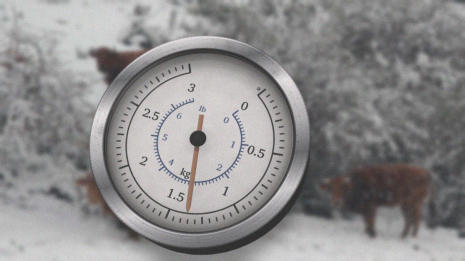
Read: 1.35kg
